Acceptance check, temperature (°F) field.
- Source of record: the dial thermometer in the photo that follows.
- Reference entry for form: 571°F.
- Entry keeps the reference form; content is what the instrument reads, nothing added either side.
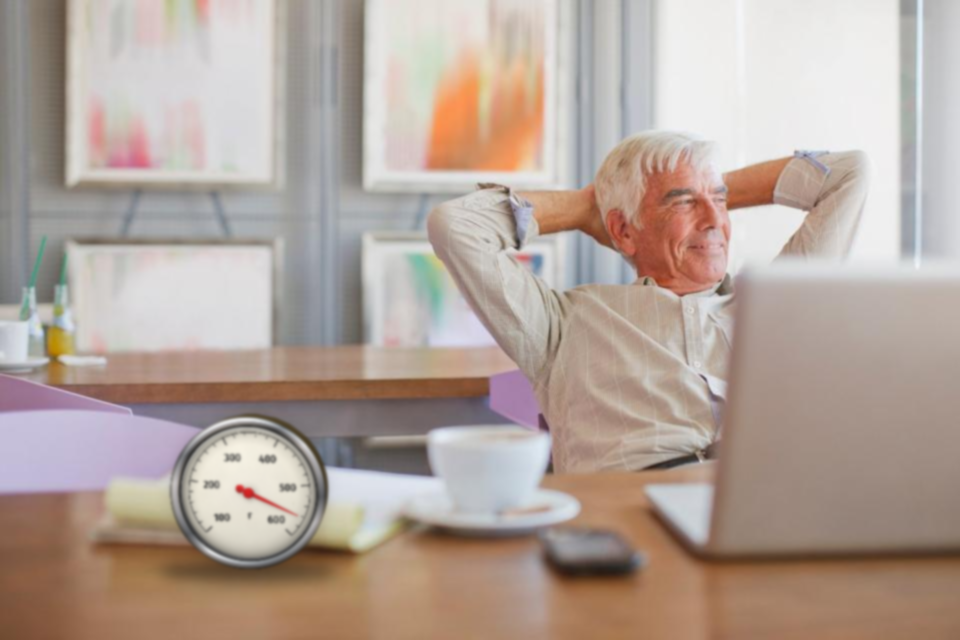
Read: 560°F
